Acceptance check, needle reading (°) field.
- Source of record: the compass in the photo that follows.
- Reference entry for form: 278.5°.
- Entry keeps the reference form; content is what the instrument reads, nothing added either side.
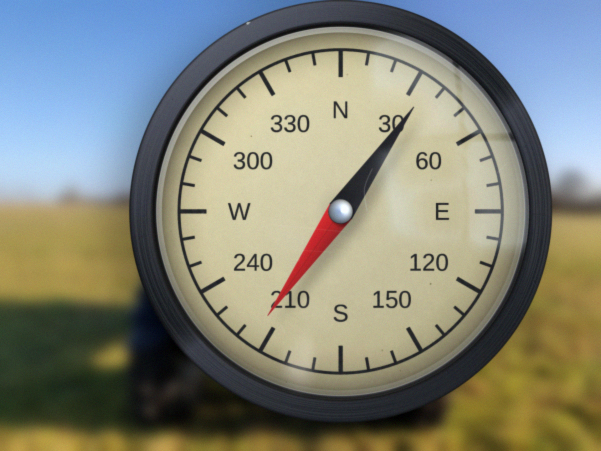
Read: 215°
